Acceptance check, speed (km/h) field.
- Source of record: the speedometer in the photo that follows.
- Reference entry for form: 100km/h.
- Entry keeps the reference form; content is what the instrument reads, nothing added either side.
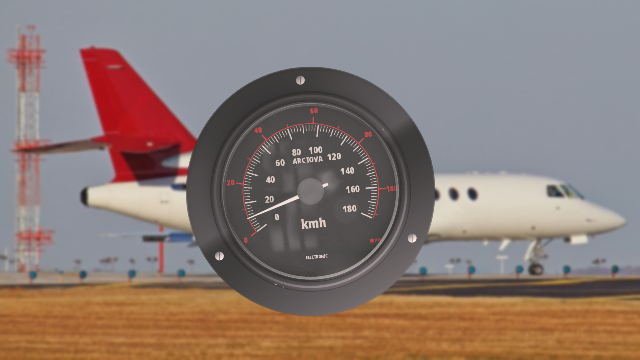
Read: 10km/h
